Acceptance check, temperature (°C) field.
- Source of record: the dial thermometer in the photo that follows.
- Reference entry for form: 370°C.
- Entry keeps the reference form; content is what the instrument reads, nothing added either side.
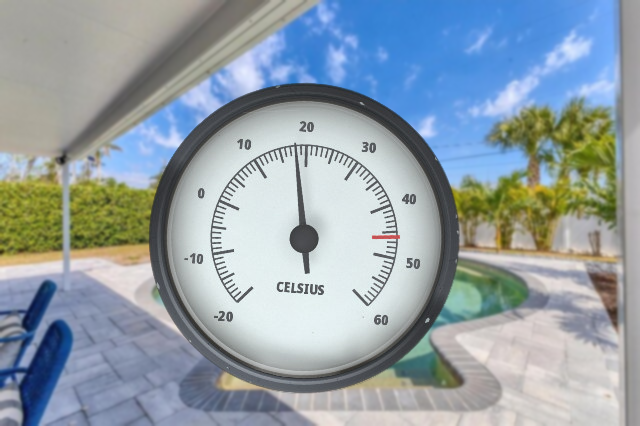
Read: 18°C
